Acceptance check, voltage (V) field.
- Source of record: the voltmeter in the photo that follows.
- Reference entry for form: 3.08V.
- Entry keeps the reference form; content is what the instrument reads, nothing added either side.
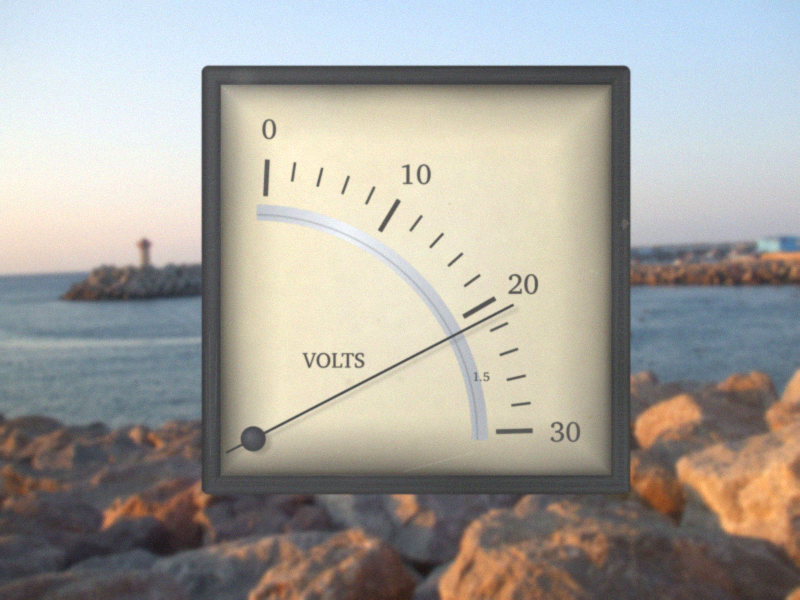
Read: 21V
